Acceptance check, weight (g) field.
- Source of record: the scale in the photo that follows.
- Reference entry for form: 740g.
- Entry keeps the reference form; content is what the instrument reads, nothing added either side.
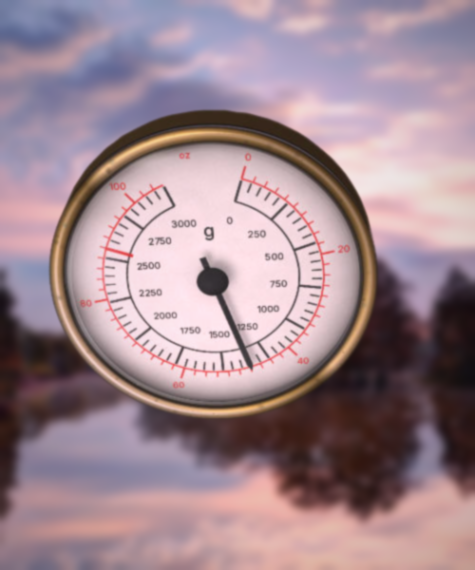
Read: 1350g
